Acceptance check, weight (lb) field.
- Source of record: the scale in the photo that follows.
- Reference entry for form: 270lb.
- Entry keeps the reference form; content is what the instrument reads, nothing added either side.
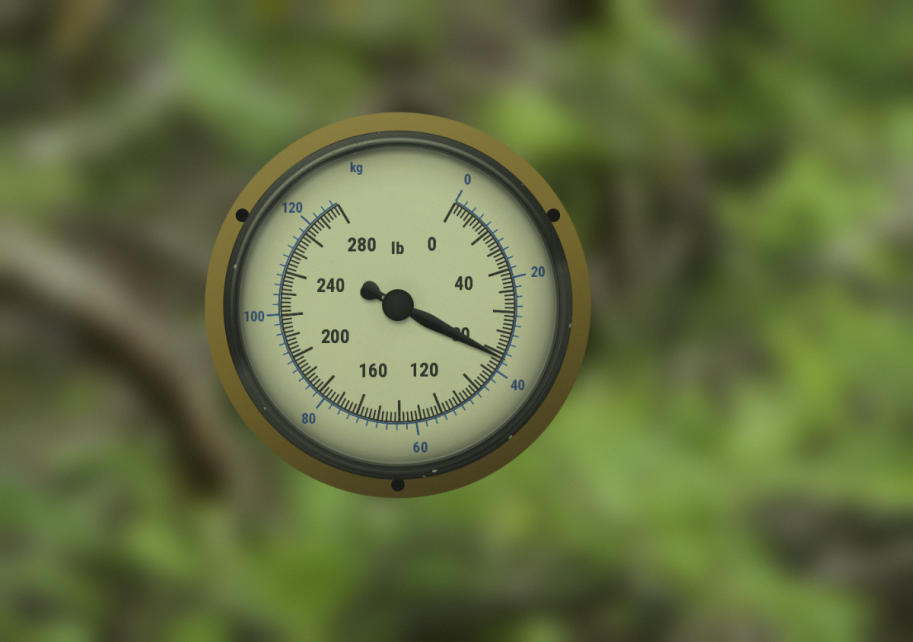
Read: 82lb
